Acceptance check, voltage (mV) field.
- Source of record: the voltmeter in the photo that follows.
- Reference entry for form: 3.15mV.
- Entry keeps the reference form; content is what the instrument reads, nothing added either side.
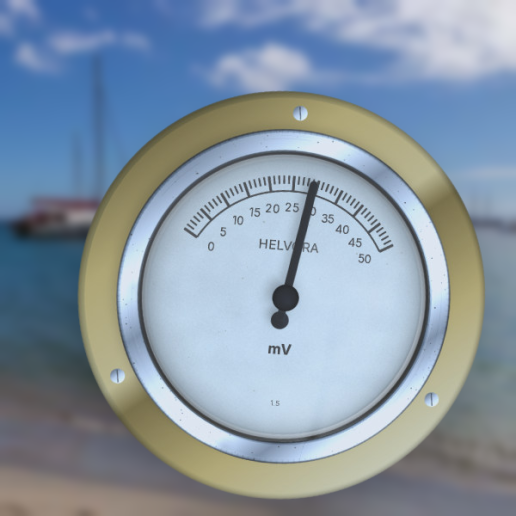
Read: 29mV
